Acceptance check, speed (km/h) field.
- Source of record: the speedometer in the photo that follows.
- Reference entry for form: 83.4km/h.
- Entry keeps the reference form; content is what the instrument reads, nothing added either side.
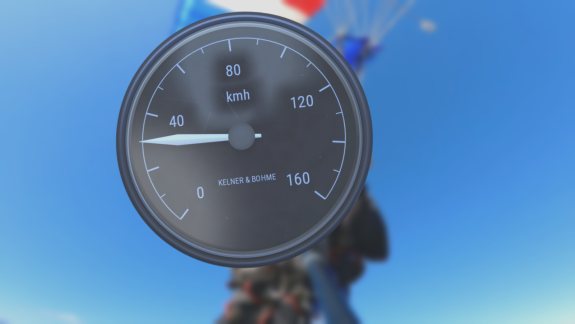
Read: 30km/h
